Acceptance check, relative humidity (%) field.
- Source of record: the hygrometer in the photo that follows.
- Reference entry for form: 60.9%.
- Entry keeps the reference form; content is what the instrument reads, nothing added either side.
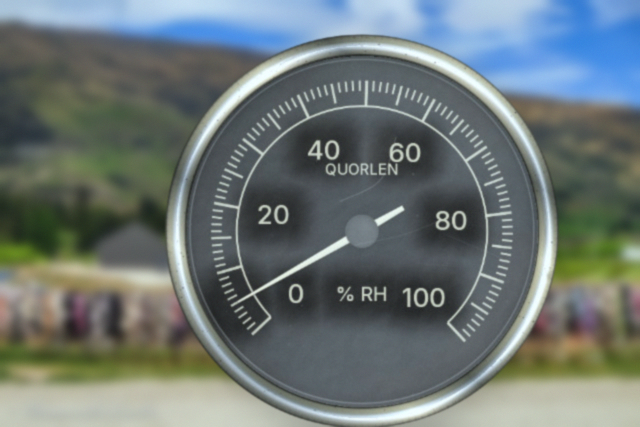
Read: 5%
